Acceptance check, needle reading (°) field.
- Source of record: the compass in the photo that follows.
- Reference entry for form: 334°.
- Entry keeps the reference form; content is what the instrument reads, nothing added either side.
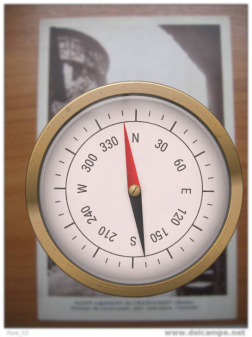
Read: 350°
